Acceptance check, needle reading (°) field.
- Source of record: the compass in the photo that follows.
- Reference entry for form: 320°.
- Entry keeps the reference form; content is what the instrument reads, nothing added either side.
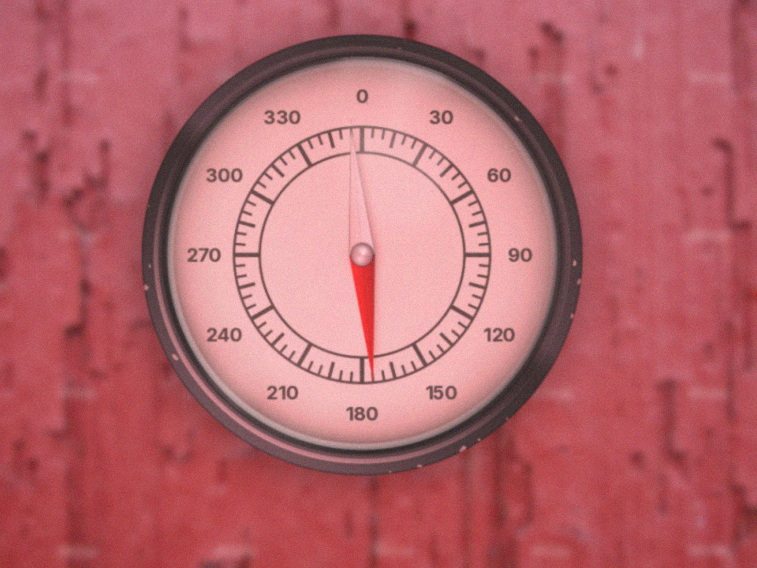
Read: 175°
